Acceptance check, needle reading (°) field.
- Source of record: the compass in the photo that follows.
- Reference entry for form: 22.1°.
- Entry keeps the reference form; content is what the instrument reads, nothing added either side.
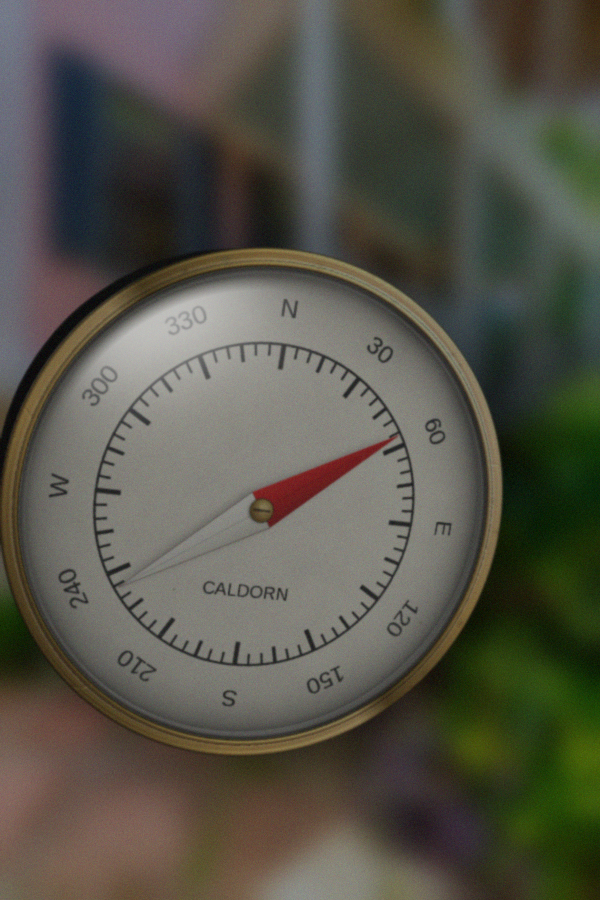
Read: 55°
